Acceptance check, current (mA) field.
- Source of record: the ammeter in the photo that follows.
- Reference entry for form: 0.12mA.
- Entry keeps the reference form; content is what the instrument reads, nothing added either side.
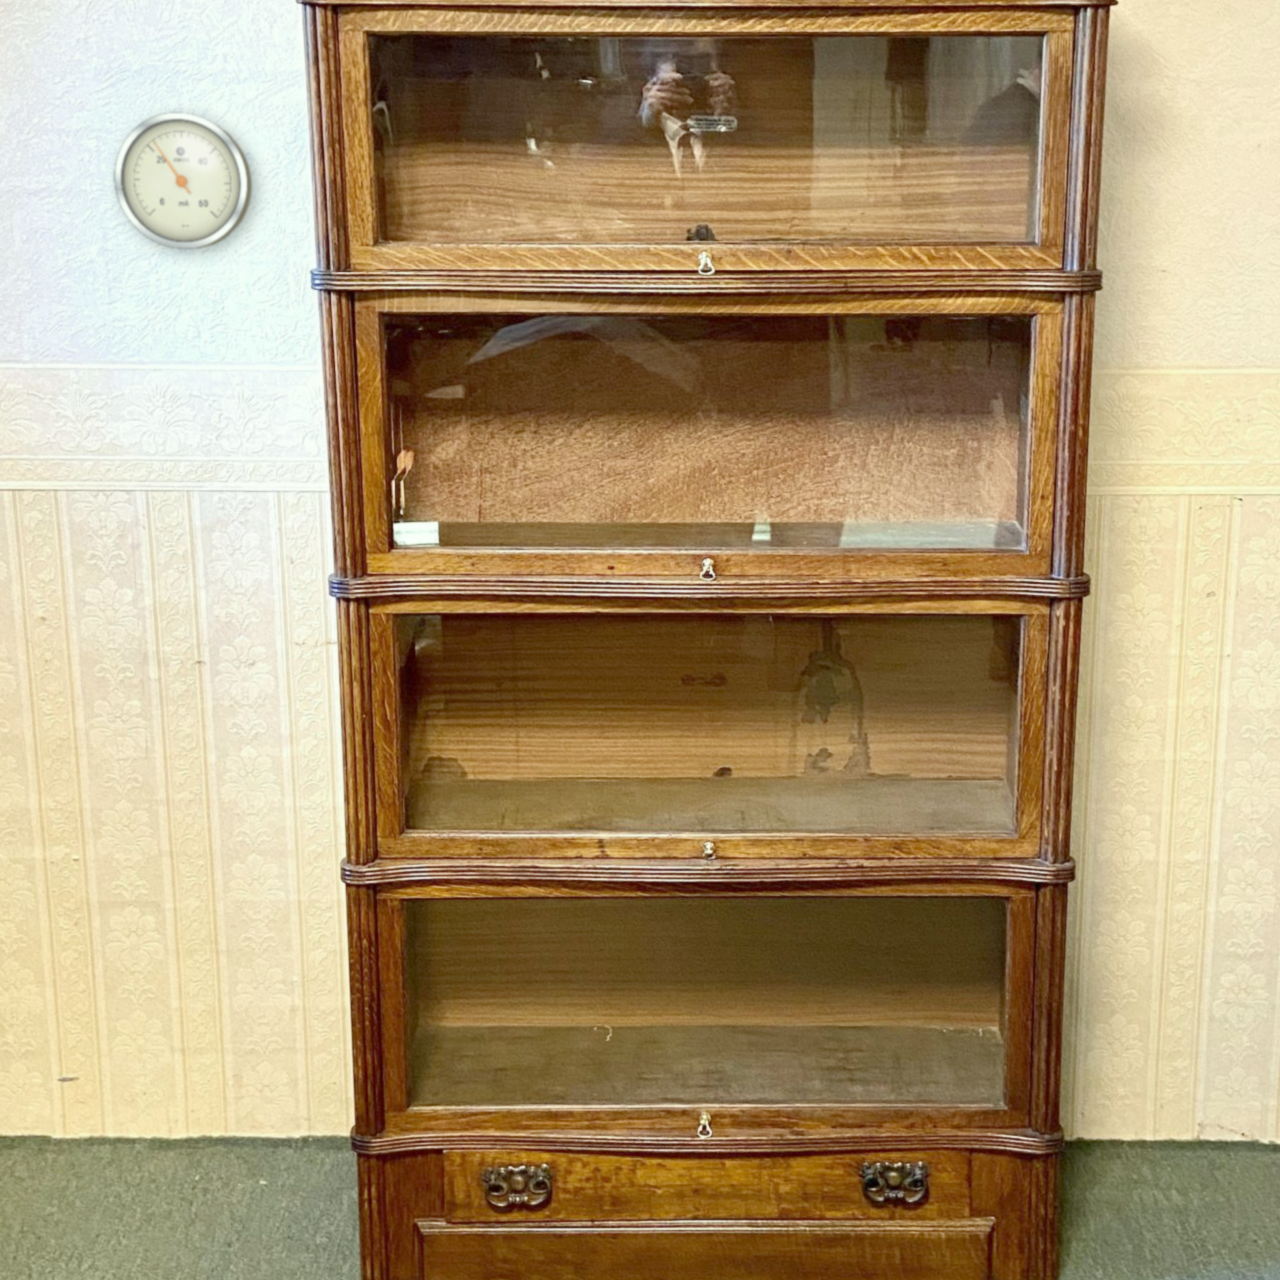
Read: 22mA
